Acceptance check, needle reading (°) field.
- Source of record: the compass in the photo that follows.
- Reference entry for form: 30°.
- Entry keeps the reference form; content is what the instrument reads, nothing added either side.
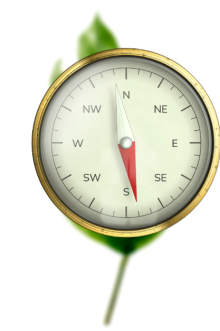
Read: 170°
